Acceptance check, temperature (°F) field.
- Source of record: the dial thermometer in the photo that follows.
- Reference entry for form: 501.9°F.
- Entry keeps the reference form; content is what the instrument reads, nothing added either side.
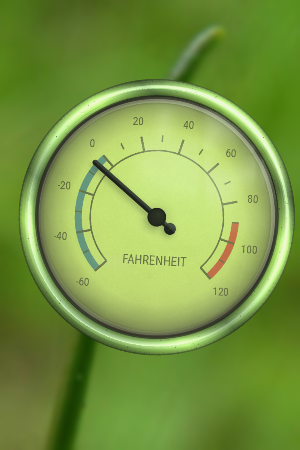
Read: -5°F
